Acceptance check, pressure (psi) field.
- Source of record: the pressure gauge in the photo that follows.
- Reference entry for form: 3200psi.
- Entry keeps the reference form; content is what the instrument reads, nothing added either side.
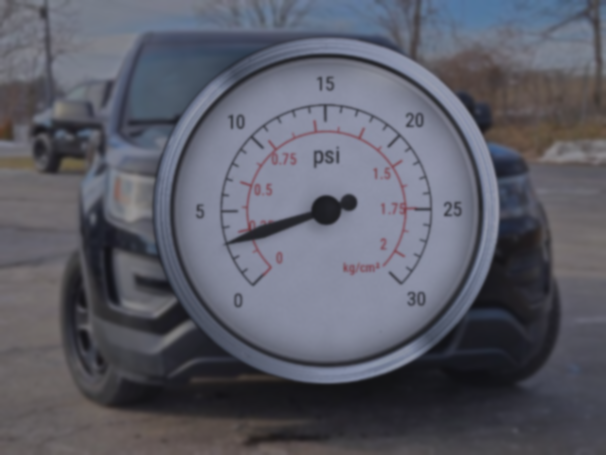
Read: 3psi
